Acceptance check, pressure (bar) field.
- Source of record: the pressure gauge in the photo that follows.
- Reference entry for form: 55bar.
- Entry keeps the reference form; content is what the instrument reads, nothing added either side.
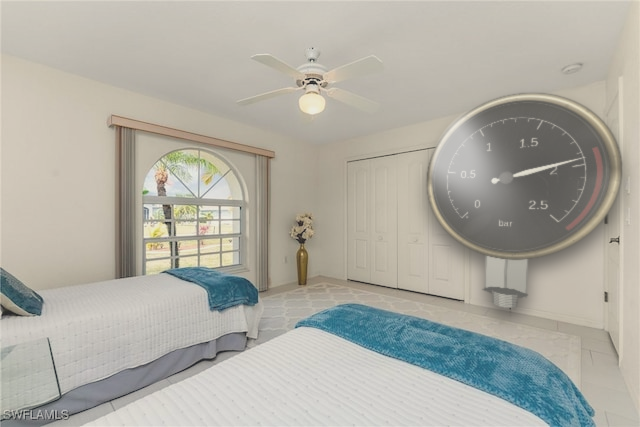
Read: 1.95bar
